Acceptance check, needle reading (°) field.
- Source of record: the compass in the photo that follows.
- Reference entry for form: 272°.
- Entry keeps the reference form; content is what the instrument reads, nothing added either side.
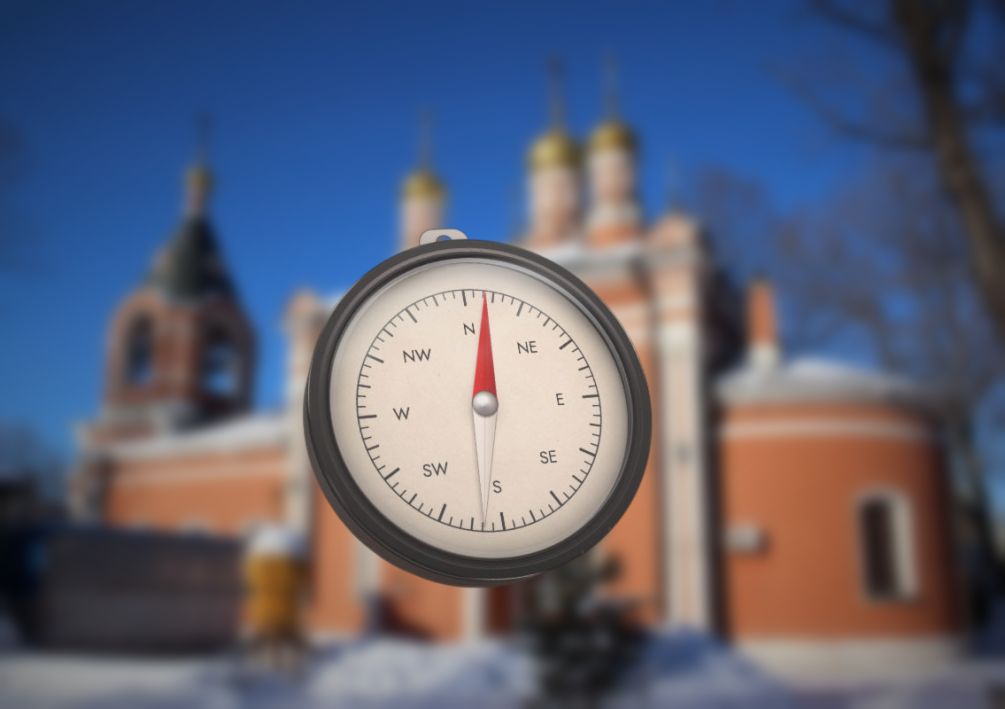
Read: 10°
